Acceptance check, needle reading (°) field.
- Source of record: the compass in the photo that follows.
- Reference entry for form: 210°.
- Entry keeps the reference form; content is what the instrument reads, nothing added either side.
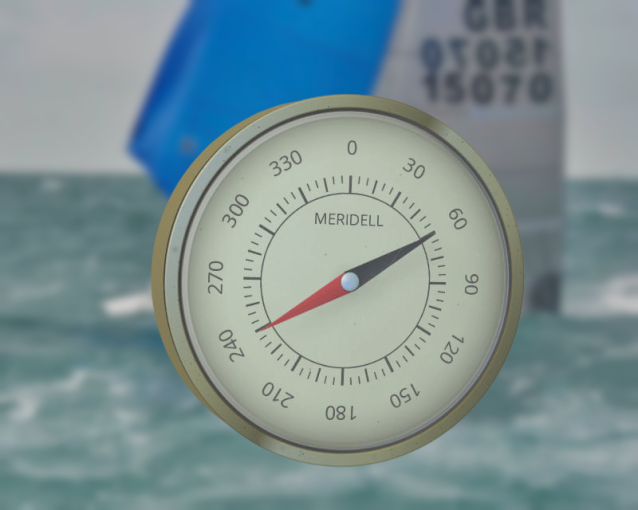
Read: 240°
